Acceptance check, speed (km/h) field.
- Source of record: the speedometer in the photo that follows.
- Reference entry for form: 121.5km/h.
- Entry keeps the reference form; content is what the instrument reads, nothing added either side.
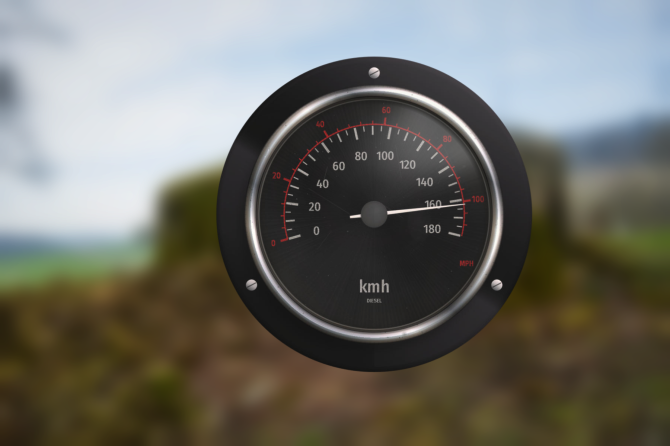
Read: 162.5km/h
